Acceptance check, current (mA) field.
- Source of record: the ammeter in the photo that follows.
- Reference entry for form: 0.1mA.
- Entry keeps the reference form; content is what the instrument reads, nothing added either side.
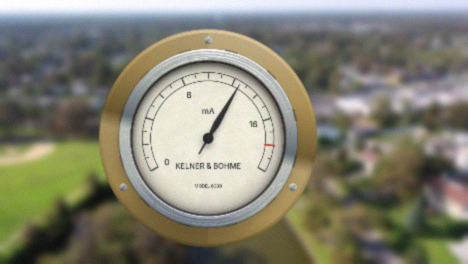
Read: 12.5mA
